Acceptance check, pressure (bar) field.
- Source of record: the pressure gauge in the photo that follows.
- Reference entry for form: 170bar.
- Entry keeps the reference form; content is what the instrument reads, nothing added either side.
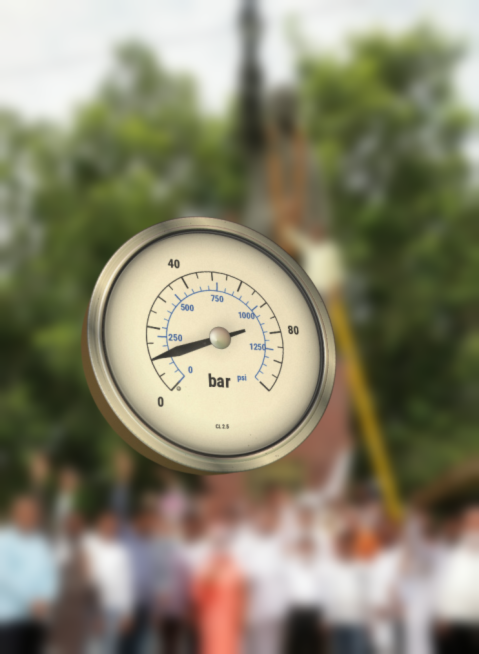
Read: 10bar
